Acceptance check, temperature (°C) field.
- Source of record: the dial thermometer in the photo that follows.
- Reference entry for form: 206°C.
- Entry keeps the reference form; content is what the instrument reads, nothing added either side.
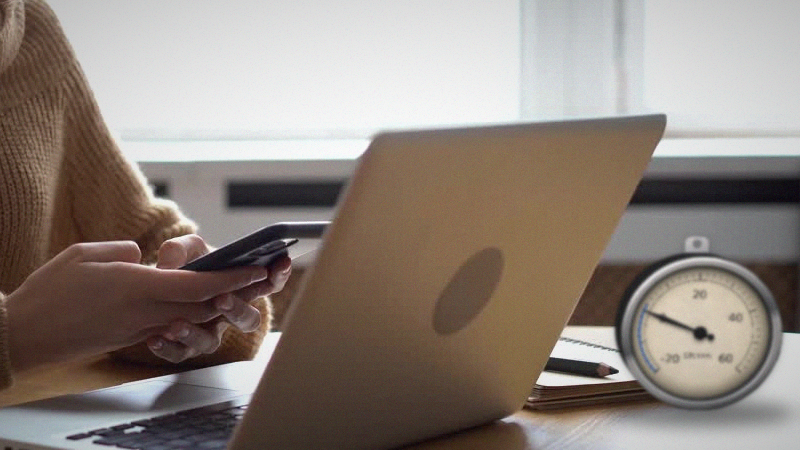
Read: 0°C
